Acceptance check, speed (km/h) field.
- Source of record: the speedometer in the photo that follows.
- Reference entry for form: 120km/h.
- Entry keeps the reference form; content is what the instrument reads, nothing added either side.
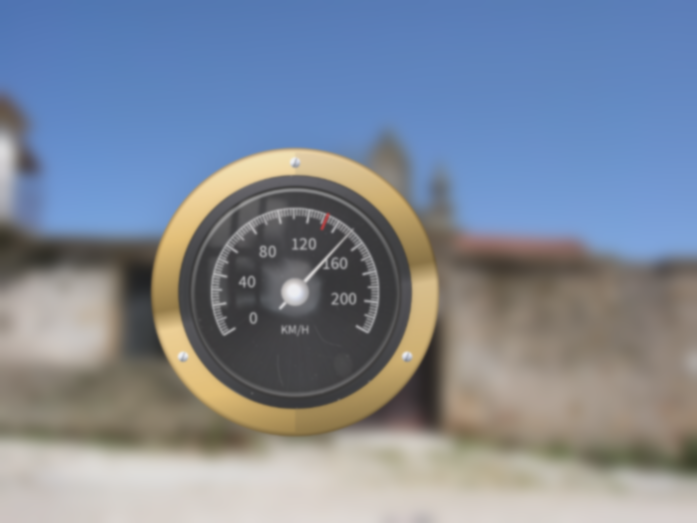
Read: 150km/h
